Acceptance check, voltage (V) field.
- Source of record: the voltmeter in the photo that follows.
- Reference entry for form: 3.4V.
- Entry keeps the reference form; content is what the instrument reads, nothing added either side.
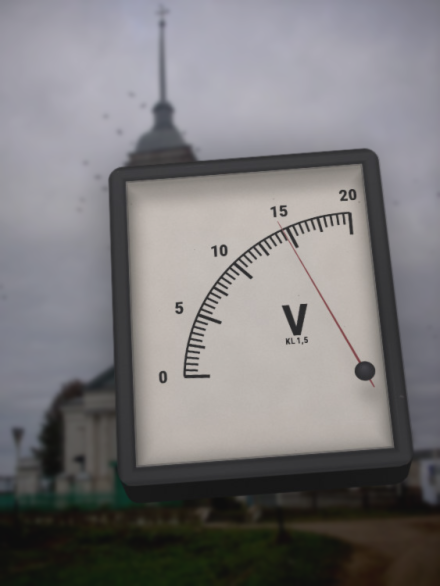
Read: 14.5V
